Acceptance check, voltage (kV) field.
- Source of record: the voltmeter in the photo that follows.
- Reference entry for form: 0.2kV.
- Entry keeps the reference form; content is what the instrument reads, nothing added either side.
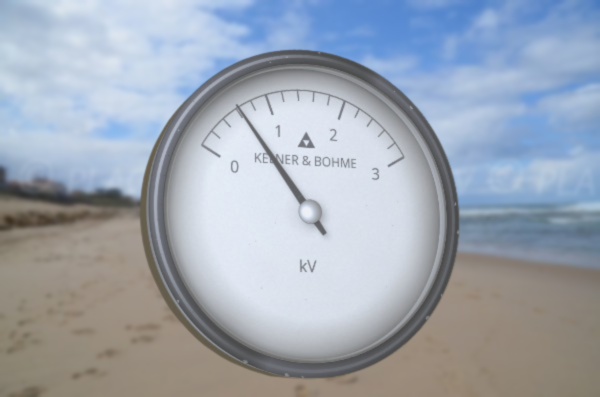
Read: 0.6kV
